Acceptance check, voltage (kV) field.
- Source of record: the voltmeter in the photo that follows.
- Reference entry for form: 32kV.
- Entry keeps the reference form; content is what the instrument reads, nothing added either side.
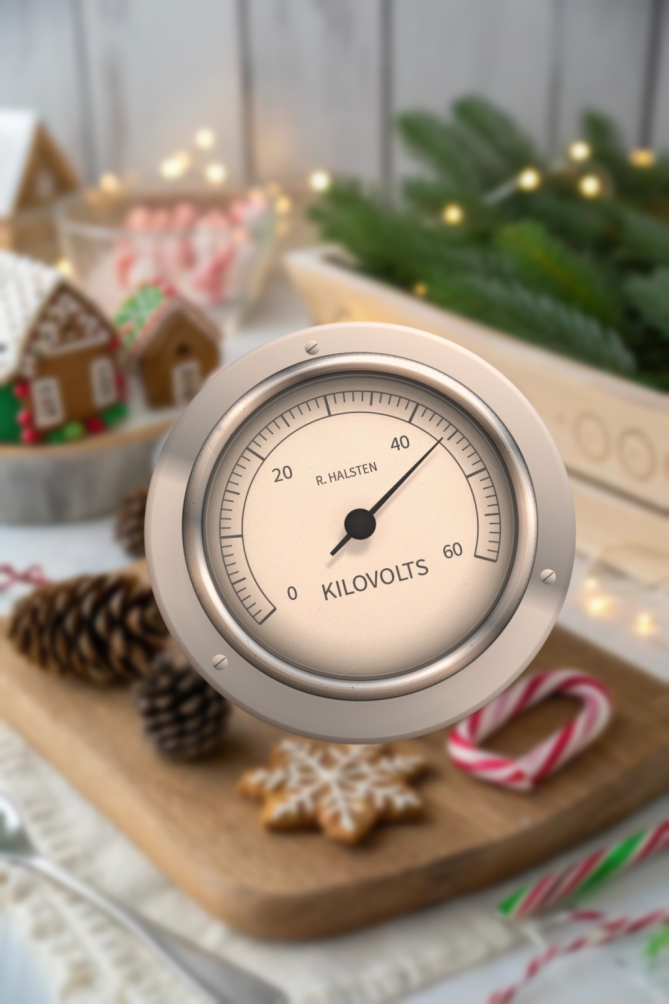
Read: 44.5kV
